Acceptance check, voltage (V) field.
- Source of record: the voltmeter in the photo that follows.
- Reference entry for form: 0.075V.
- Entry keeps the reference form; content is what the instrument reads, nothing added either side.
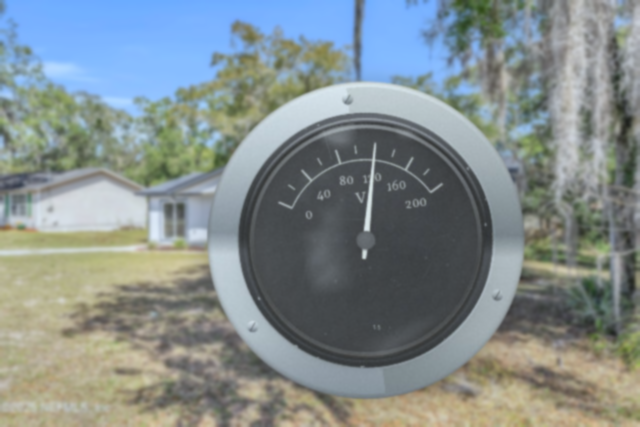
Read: 120V
